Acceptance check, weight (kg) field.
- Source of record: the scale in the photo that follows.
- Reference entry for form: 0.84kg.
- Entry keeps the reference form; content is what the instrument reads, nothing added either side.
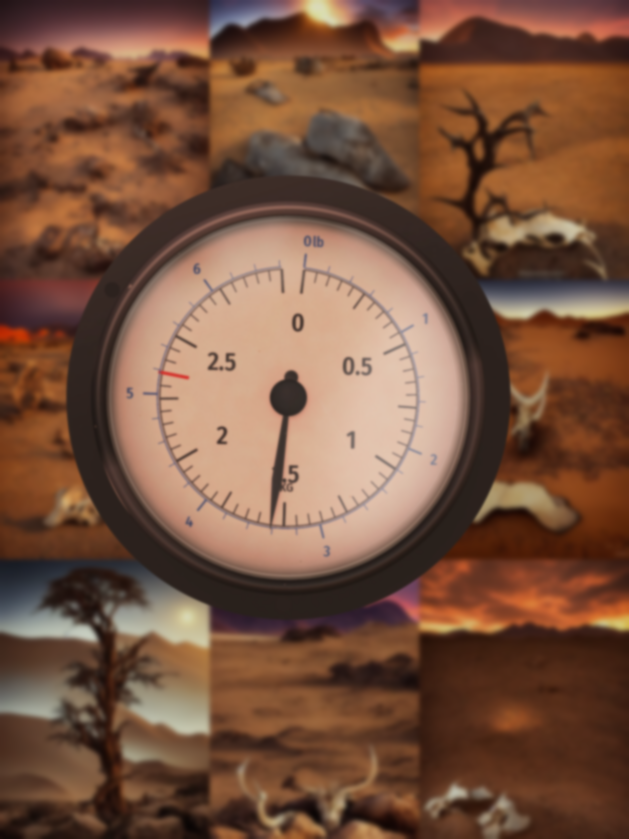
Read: 1.55kg
